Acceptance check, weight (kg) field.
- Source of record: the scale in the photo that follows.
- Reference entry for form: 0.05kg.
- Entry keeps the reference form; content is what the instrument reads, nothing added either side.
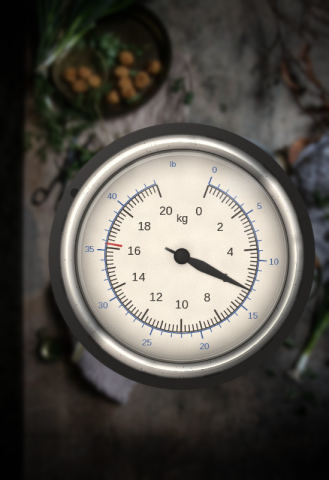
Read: 6kg
